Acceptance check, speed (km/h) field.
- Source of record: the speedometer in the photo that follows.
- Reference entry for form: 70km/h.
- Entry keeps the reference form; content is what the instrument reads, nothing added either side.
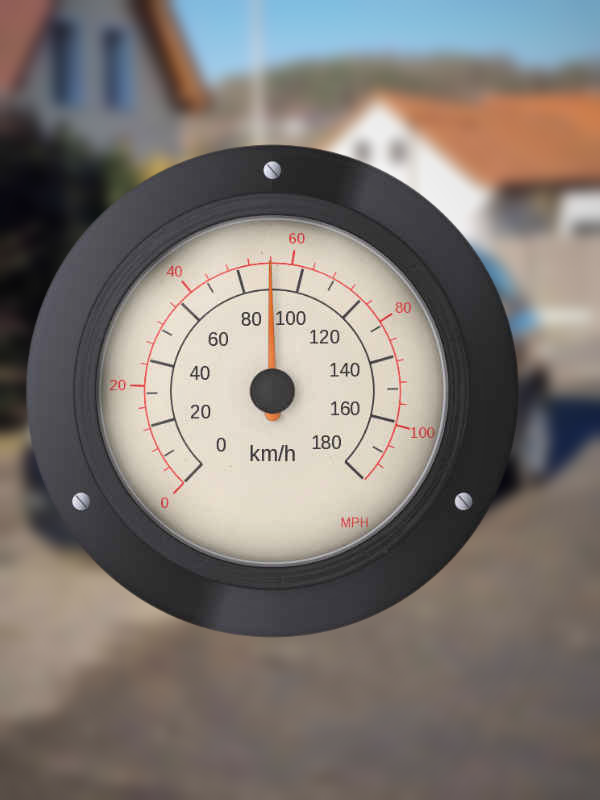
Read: 90km/h
